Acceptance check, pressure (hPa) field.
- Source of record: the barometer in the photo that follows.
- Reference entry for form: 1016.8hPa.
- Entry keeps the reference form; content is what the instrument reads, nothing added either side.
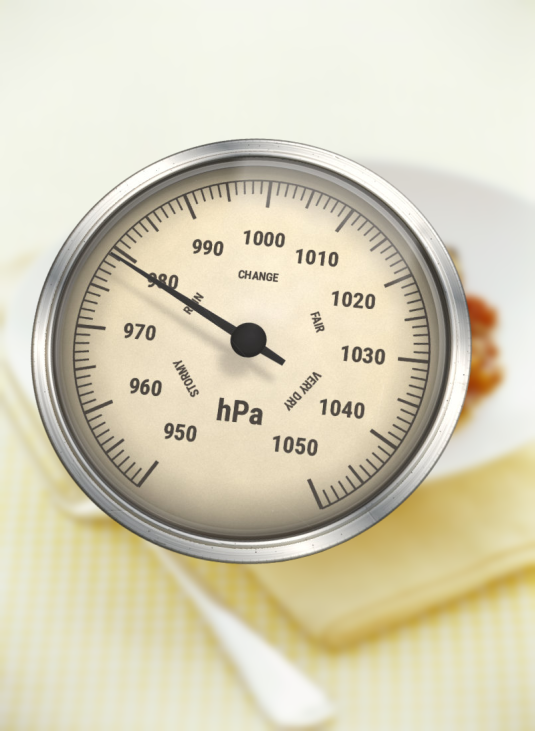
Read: 979hPa
